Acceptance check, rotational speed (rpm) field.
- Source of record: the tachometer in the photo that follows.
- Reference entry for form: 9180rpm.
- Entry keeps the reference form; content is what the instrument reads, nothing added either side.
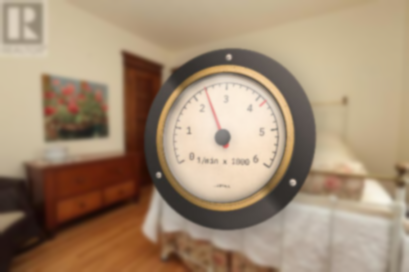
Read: 2400rpm
